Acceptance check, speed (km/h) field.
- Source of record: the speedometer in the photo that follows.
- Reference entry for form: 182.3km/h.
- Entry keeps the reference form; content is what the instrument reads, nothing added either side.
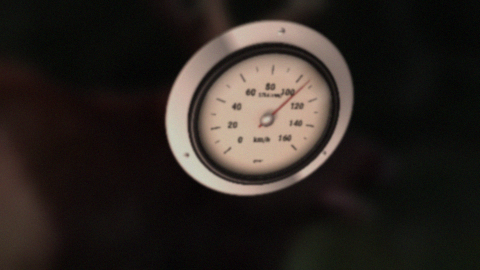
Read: 105km/h
